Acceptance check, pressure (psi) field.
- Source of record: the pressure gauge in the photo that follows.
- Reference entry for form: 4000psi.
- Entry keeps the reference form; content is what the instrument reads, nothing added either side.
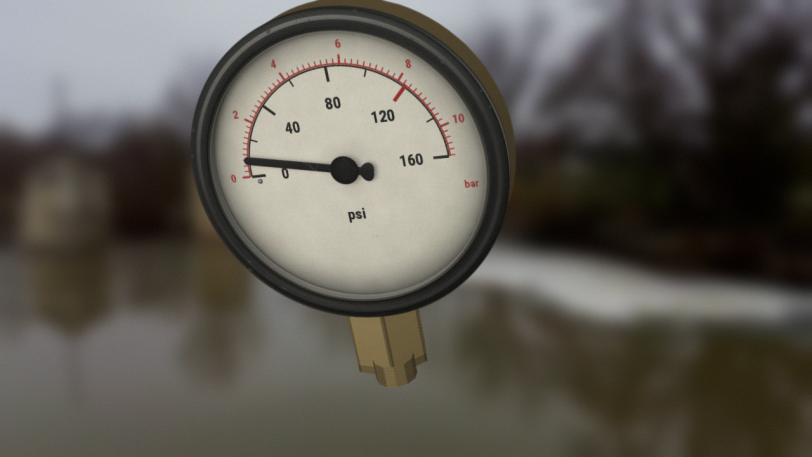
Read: 10psi
